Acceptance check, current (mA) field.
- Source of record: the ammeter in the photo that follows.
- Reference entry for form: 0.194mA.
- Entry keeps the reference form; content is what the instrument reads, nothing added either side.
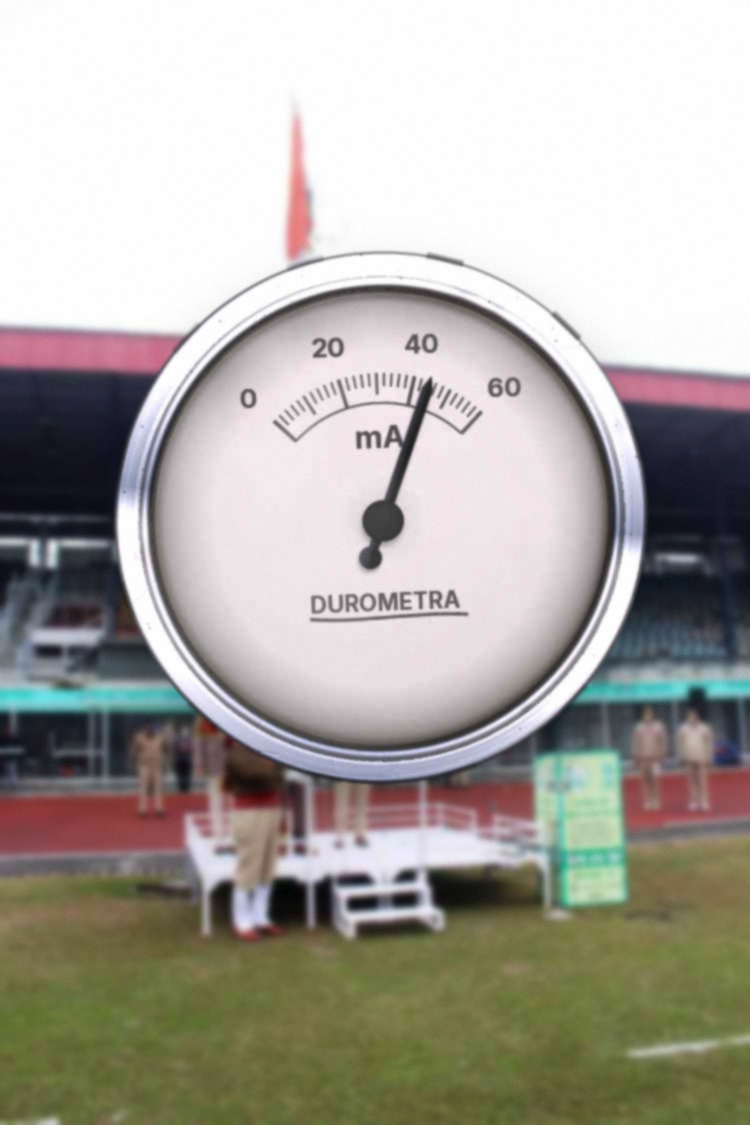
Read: 44mA
